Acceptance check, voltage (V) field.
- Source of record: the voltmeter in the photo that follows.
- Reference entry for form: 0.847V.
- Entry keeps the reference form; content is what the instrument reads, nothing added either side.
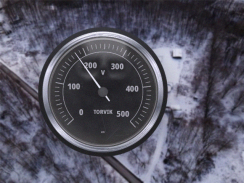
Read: 180V
